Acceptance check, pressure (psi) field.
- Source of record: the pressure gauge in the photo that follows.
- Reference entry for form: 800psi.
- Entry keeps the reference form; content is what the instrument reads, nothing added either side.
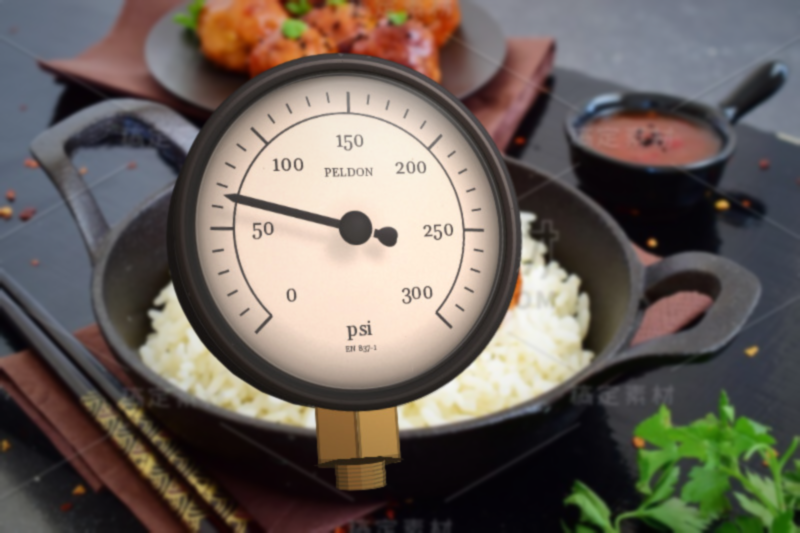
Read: 65psi
